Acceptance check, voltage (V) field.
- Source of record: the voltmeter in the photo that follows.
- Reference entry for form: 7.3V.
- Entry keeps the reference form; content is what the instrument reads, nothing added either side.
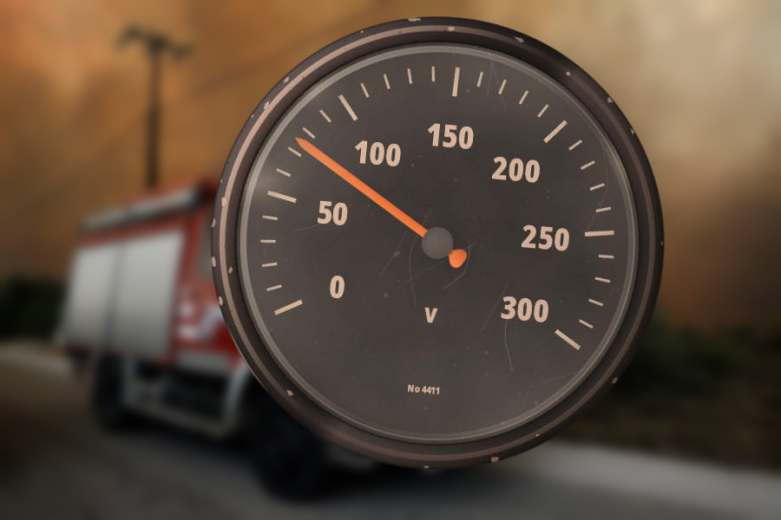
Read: 75V
